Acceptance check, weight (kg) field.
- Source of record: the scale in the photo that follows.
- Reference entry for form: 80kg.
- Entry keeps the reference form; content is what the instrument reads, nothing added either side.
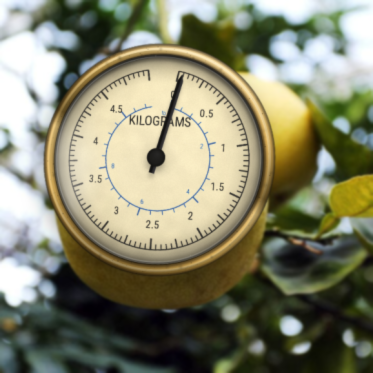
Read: 0.05kg
